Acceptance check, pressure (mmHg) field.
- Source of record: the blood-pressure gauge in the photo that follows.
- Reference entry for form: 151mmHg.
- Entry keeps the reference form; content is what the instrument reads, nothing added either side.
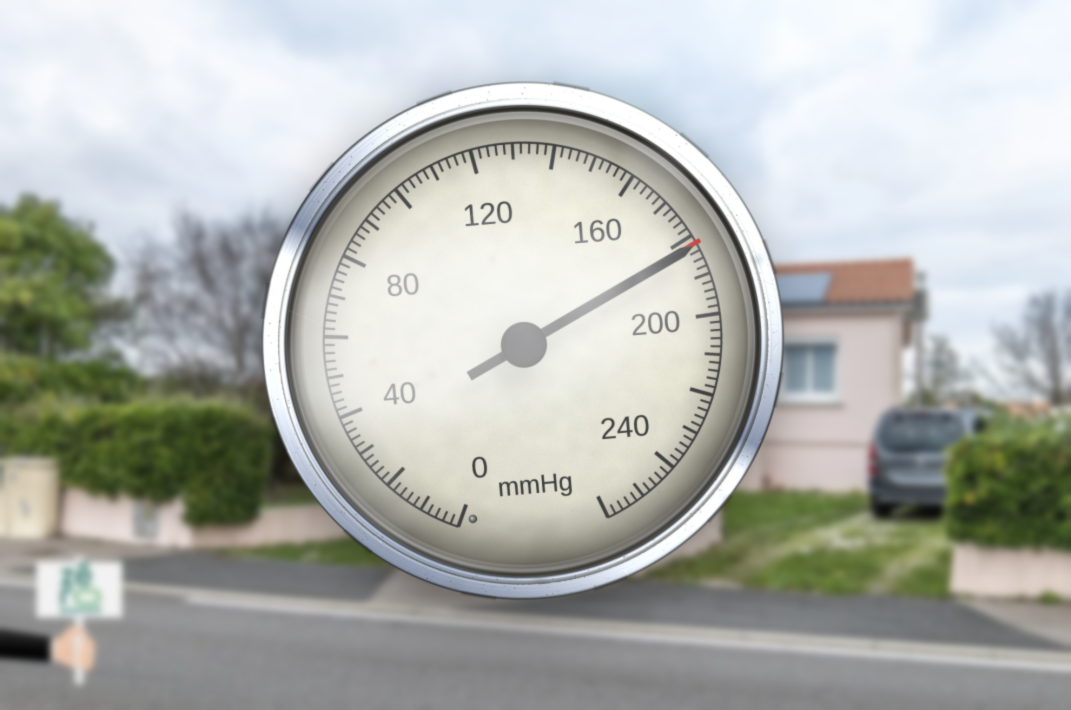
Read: 182mmHg
